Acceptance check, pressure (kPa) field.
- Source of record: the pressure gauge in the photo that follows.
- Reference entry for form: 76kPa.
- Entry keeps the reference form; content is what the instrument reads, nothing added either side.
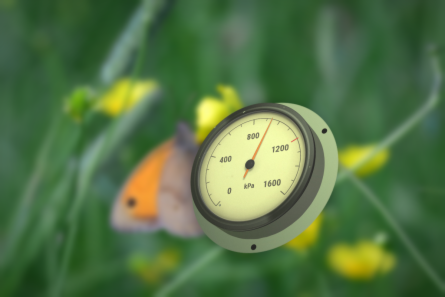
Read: 950kPa
